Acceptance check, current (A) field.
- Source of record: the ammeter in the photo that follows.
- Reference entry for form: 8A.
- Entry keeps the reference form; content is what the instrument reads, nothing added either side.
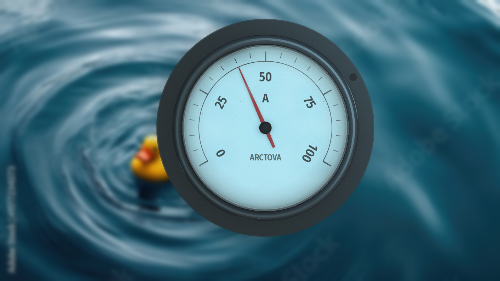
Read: 40A
